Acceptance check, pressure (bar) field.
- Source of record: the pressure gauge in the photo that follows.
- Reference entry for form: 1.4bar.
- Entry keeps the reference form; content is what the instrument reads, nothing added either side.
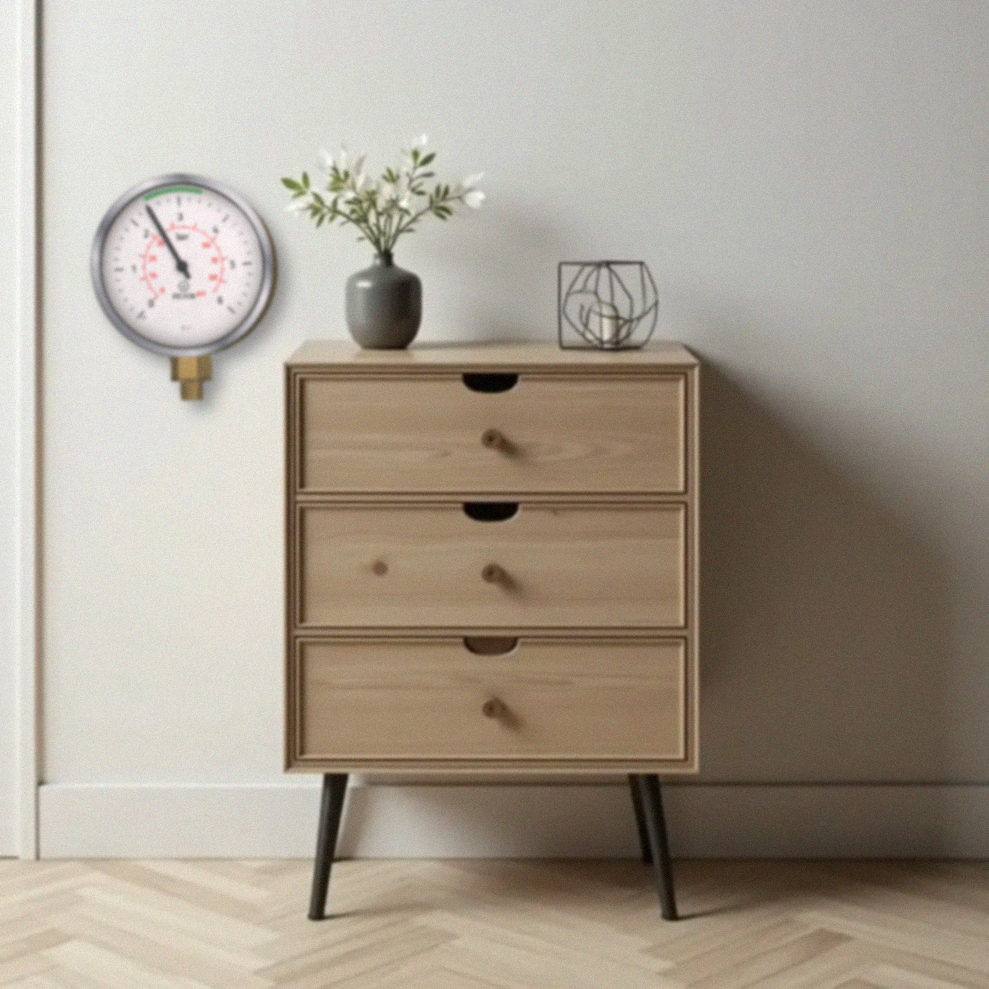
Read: 2.4bar
